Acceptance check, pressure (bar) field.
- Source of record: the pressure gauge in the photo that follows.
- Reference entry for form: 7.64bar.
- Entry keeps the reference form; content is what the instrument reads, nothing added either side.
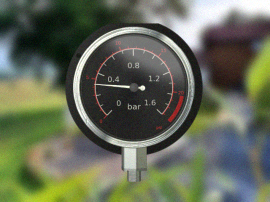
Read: 0.3bar
